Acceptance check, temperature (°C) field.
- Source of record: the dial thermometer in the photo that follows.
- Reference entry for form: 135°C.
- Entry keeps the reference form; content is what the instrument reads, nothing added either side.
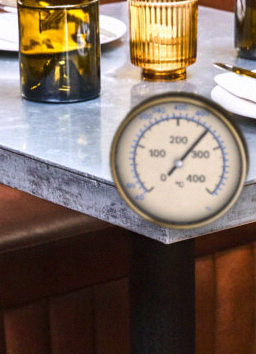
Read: 260°C
